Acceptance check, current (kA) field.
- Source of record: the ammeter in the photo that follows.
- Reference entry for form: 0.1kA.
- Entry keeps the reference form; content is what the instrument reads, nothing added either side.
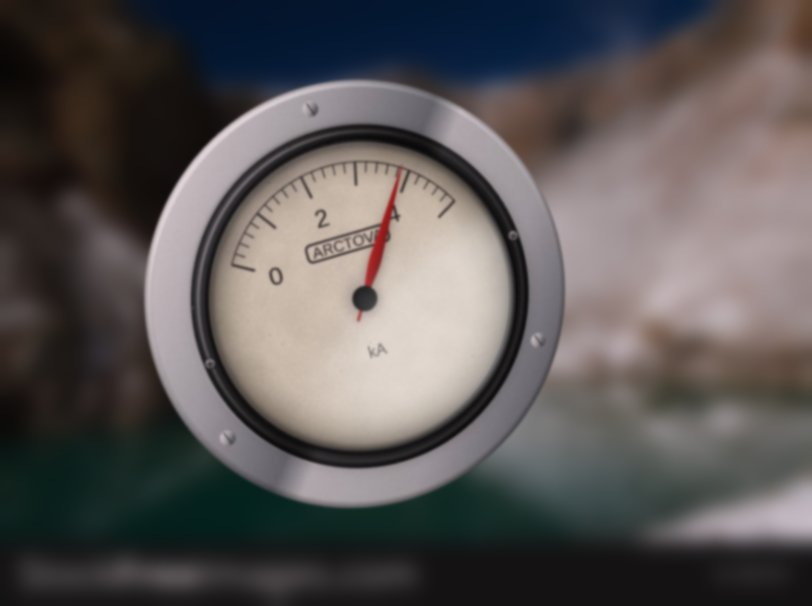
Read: 3.8kA
